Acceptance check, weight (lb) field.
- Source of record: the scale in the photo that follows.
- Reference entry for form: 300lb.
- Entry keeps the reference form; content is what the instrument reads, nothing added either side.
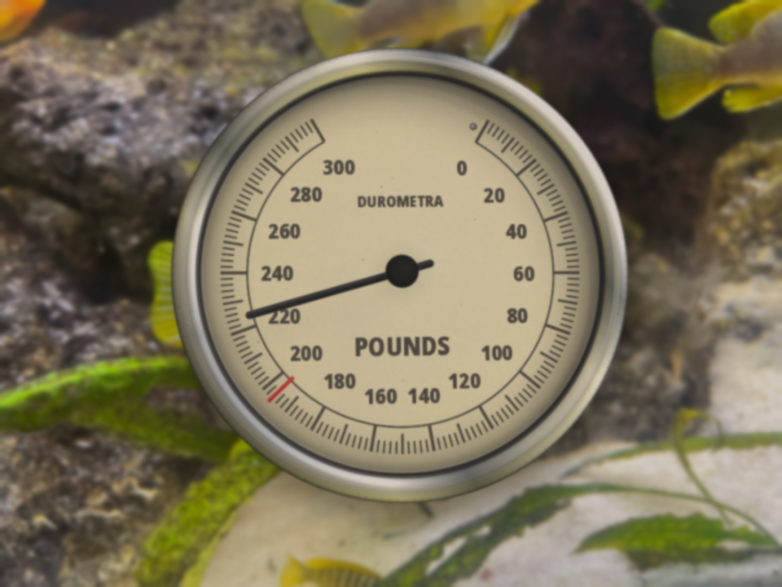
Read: 224lb
